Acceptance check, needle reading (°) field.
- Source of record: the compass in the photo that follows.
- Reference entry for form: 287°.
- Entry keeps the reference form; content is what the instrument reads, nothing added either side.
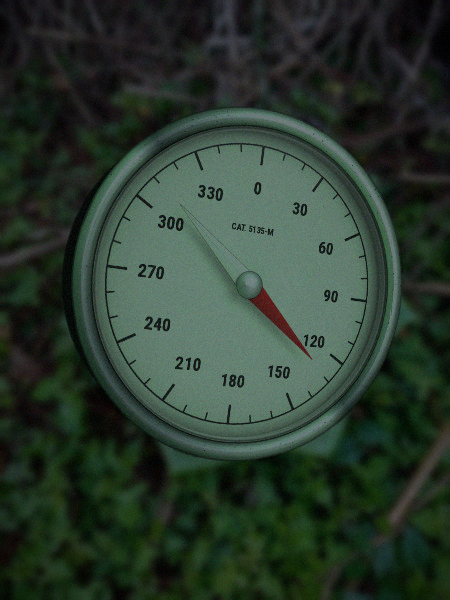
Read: 130°
